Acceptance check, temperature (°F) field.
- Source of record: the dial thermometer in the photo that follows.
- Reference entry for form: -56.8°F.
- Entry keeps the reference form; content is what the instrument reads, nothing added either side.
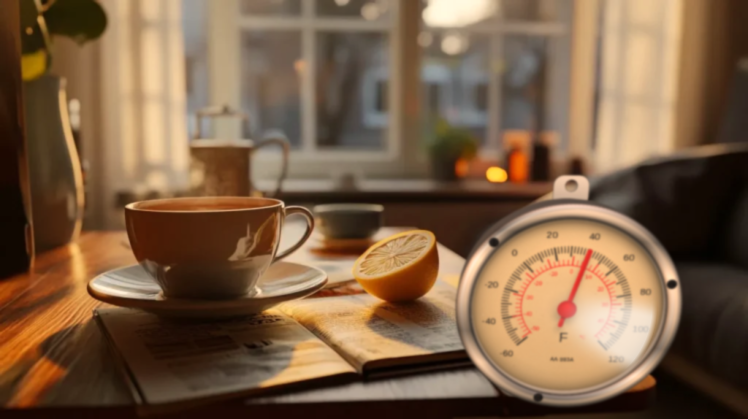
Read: 40°F
